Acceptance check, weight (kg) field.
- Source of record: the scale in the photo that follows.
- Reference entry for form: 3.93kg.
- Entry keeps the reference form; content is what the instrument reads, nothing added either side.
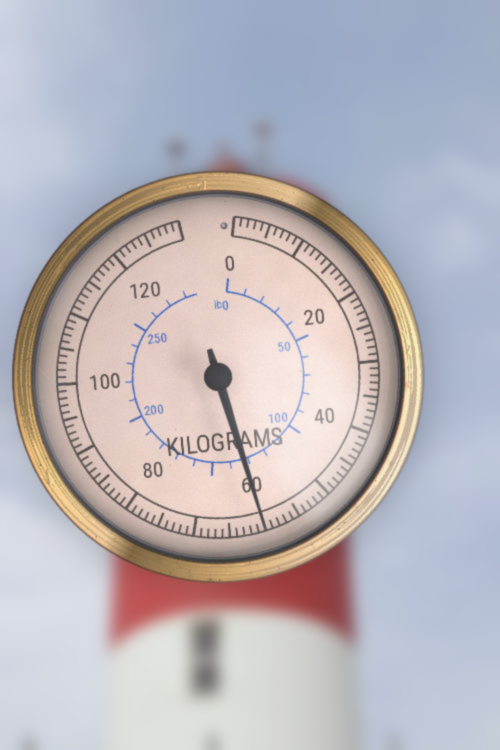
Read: 60kg
